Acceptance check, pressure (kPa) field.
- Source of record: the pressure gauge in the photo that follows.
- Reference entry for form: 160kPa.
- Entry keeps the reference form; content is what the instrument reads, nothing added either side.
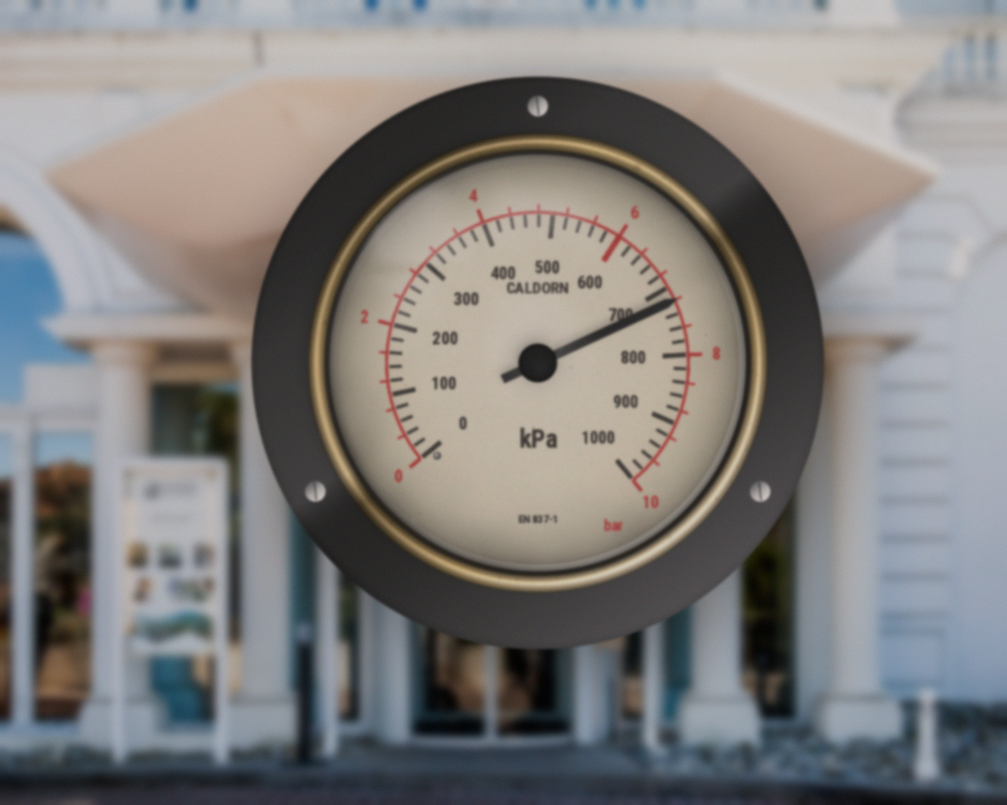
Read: 720kPa
